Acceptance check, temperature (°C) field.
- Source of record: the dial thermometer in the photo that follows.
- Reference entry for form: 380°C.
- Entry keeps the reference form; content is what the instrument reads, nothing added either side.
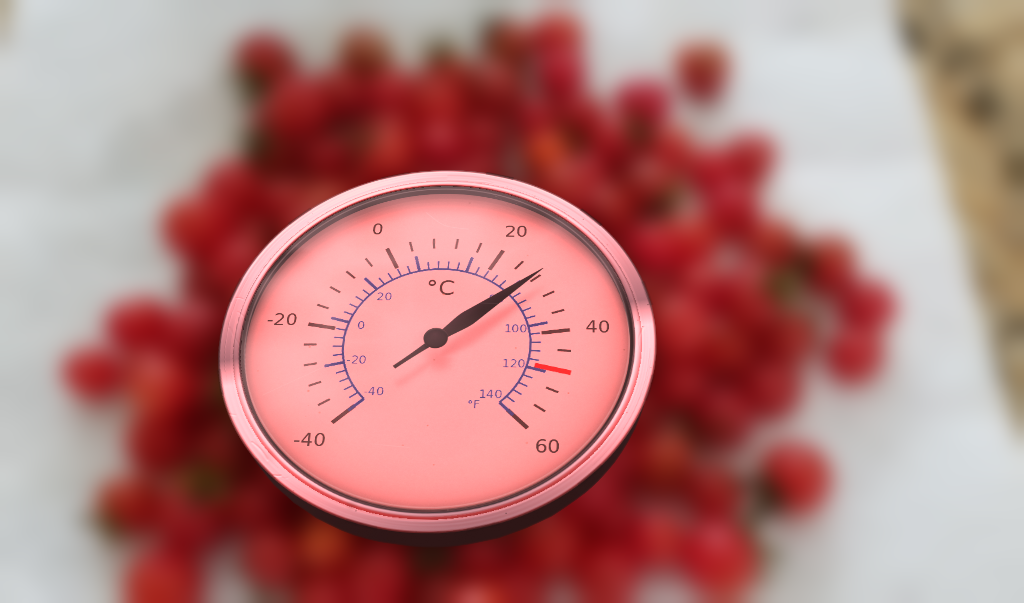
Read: 28°C
